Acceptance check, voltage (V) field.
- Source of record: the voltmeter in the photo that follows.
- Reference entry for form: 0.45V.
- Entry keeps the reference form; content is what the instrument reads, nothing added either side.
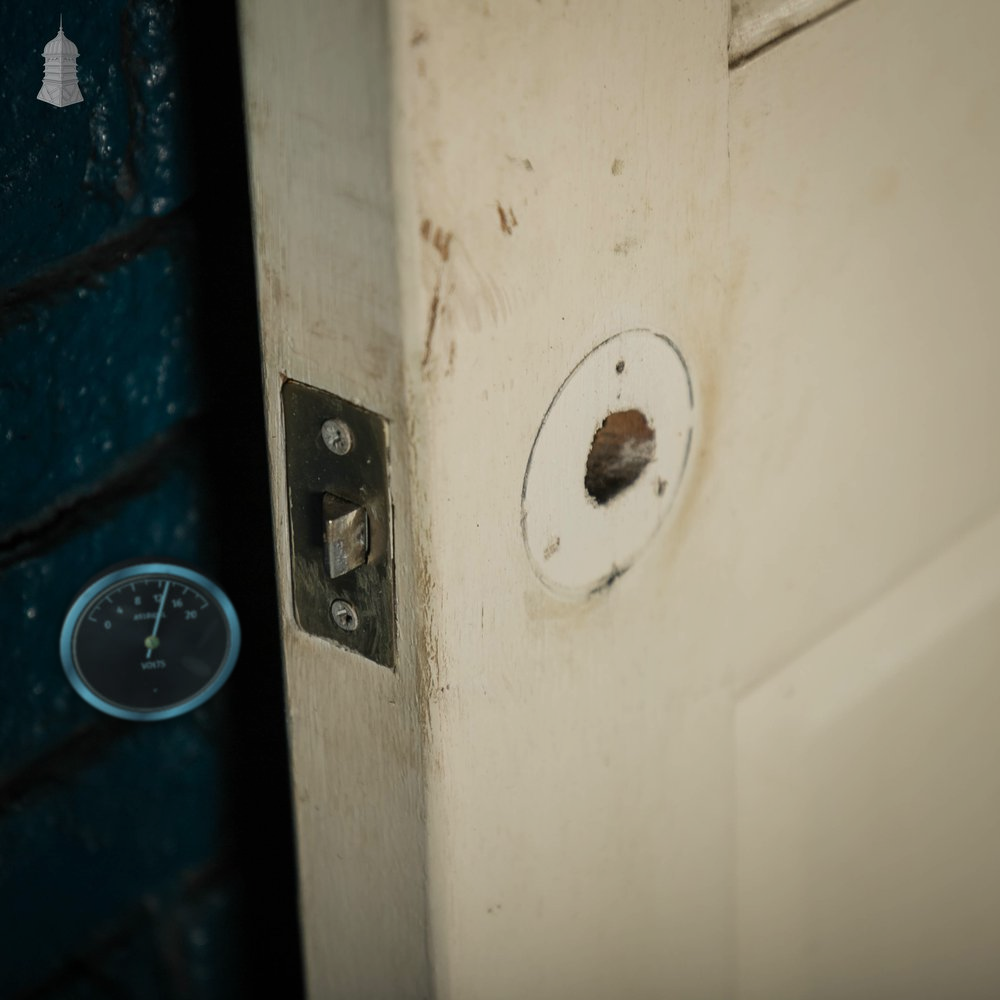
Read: 13V
